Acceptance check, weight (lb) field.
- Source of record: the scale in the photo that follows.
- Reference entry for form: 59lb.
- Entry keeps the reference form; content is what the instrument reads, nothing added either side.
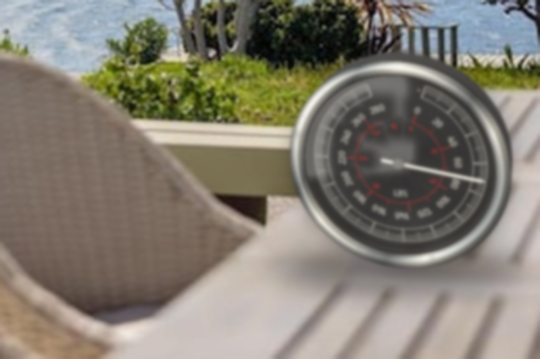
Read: 70lb
